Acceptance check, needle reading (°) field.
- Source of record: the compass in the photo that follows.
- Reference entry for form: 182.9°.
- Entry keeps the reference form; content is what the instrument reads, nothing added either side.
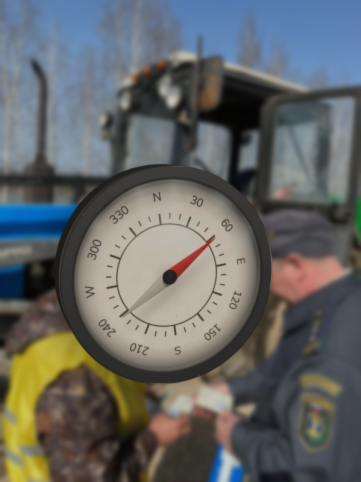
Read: 60°
